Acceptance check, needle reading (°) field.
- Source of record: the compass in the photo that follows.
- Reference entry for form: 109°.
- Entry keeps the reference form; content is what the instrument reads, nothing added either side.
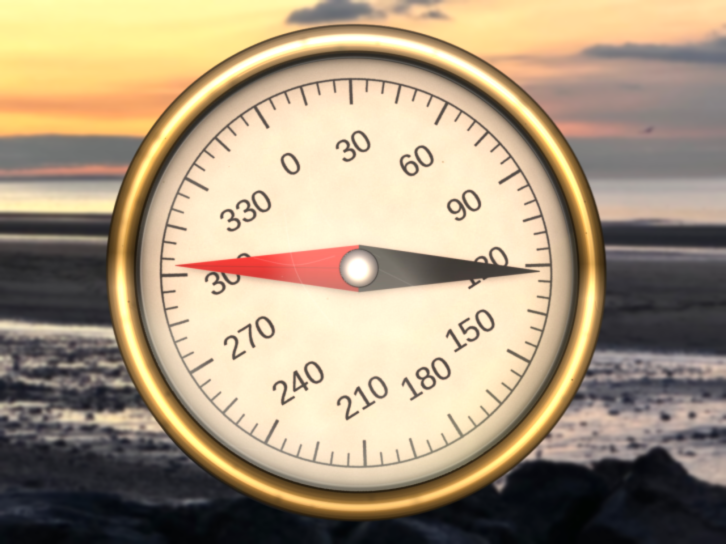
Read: 302.5°
